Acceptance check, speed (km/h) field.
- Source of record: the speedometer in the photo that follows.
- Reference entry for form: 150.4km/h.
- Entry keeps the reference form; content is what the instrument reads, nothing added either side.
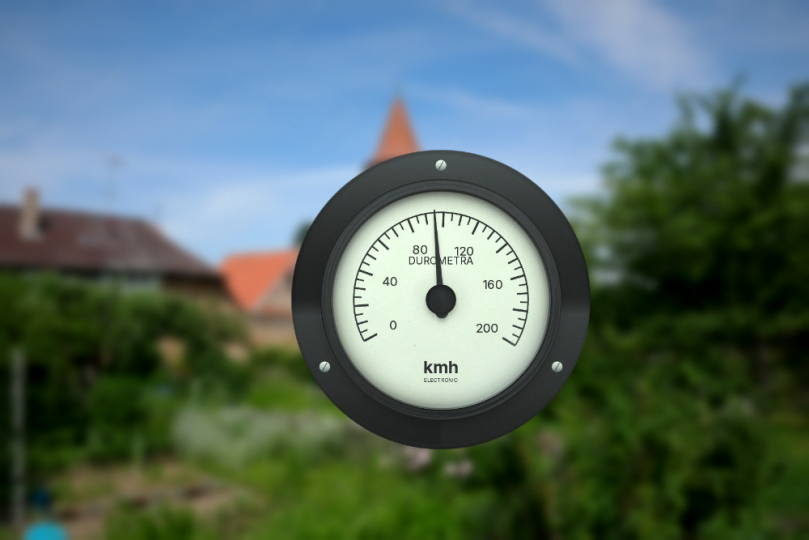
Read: 95km/h
